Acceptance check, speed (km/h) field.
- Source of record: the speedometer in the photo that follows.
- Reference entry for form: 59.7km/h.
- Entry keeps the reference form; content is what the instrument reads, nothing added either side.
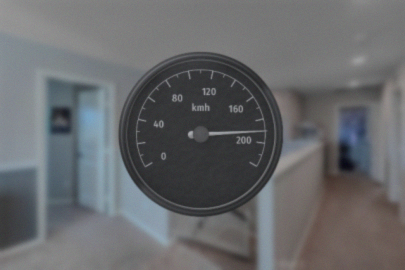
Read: 190km/h
